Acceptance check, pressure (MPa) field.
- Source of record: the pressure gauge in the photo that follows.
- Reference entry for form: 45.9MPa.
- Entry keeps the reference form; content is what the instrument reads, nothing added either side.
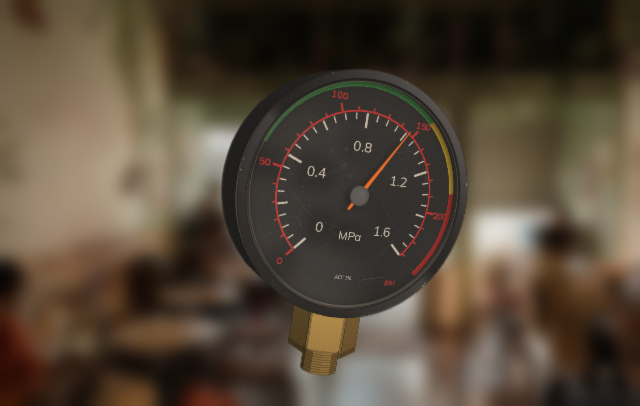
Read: 1MPa
